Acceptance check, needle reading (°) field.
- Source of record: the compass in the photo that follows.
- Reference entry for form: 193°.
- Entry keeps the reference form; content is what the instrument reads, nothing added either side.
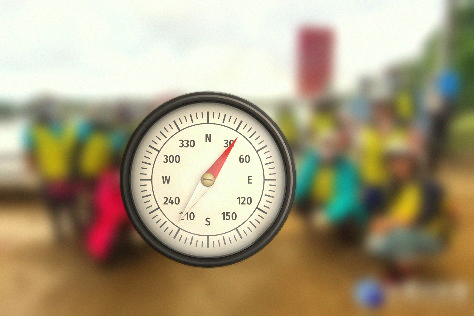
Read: 35°
